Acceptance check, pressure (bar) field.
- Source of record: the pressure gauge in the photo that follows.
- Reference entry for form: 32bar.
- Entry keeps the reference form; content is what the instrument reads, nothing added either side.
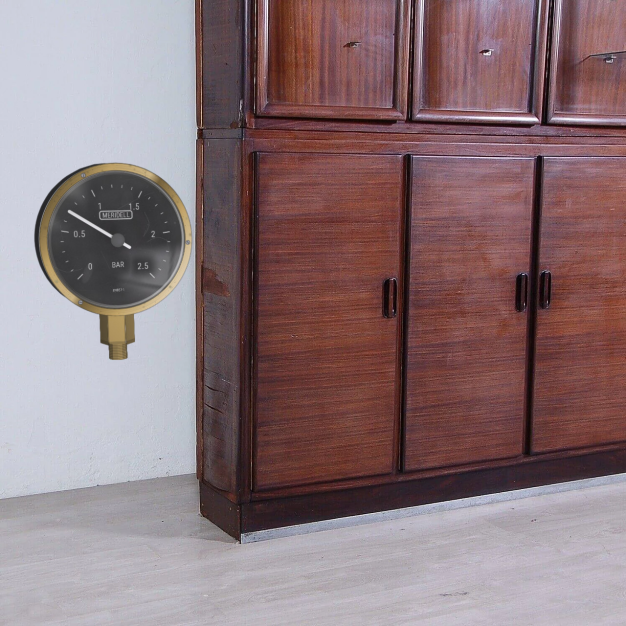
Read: 0.7bar
